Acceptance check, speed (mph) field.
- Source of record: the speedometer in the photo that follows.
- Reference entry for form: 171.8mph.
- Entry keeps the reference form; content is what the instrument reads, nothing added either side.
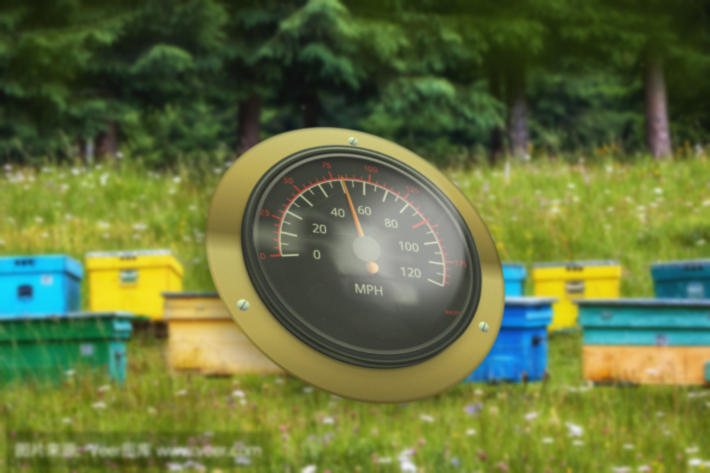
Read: 50mph
